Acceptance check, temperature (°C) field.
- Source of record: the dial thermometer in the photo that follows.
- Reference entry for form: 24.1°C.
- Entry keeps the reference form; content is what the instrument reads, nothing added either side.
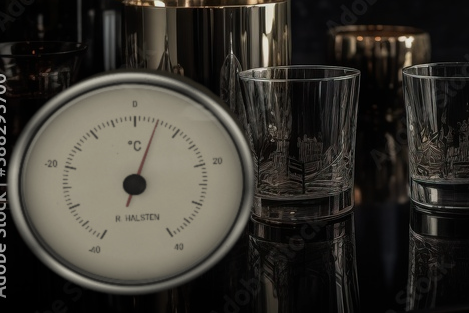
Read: 5°C
